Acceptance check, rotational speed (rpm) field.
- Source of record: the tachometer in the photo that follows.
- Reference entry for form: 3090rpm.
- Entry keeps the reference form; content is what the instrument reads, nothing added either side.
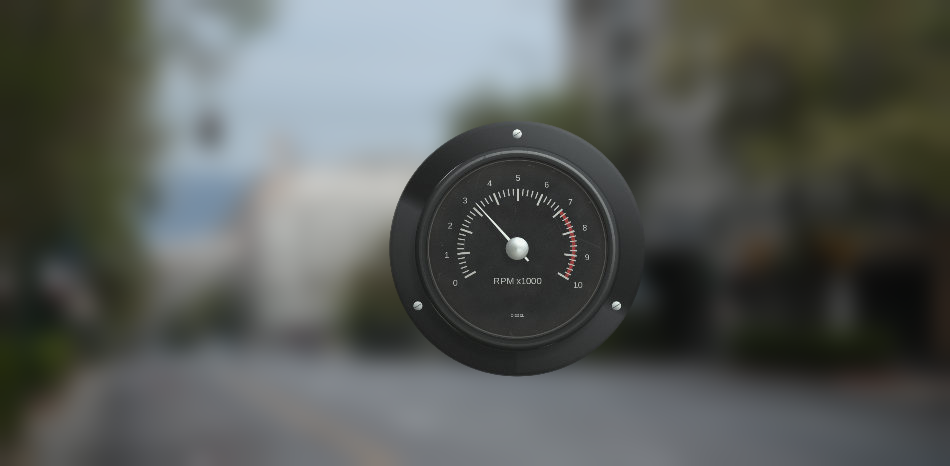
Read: 3200rpm
